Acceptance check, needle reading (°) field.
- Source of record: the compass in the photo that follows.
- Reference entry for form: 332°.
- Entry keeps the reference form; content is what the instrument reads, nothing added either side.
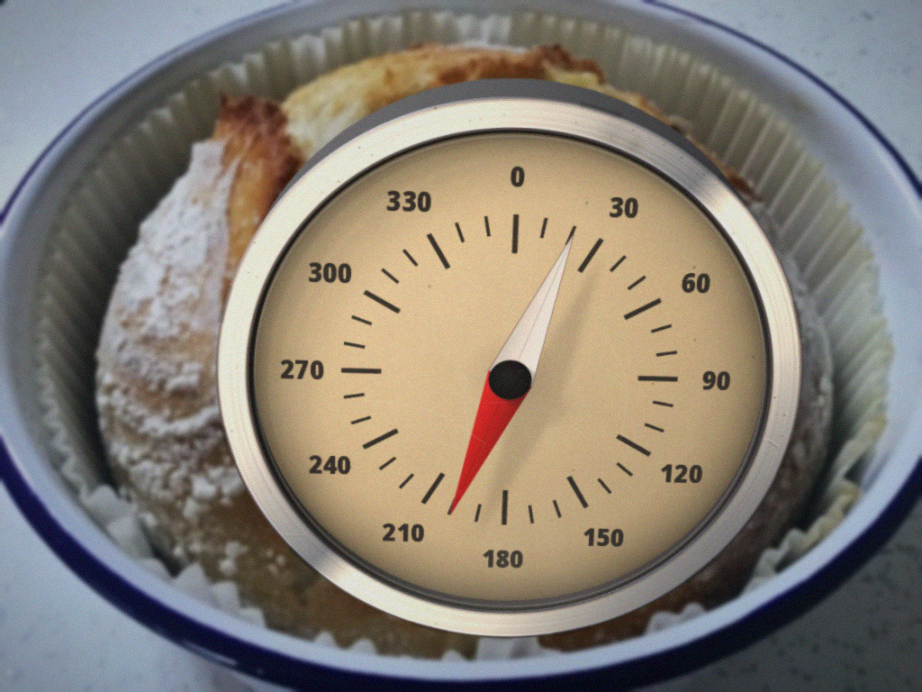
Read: 200°
